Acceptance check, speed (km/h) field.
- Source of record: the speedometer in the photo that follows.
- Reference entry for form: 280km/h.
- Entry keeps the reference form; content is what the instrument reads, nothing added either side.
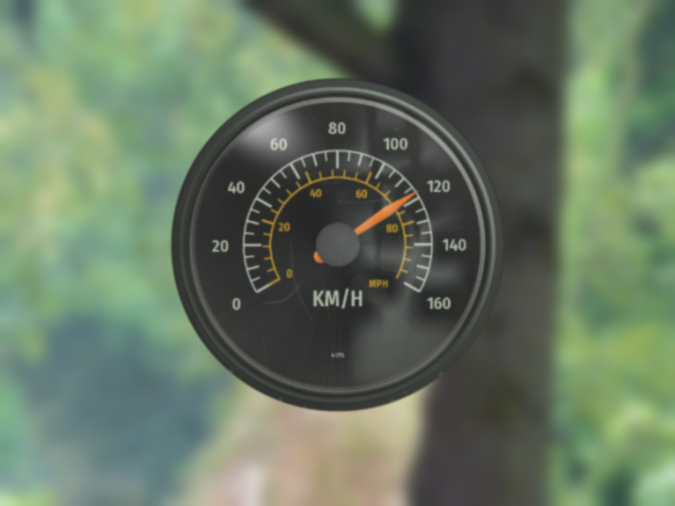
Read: 117.5km/h
